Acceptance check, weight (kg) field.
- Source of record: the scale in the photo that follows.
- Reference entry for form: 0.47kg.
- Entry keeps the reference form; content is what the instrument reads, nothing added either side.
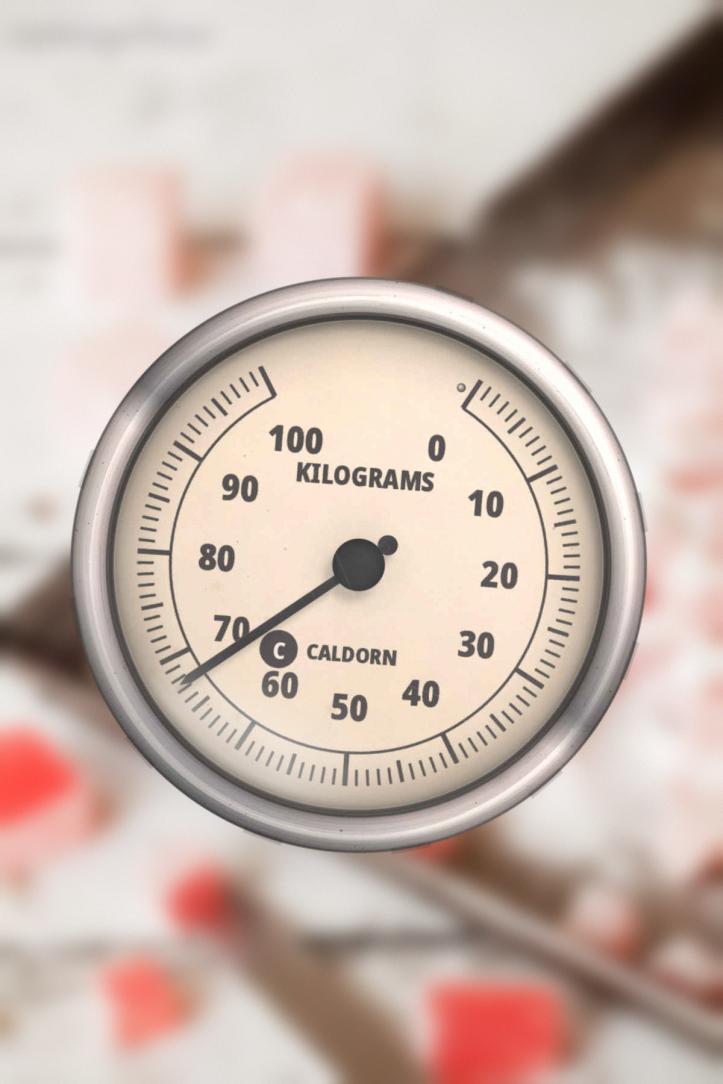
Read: 67.5kg
